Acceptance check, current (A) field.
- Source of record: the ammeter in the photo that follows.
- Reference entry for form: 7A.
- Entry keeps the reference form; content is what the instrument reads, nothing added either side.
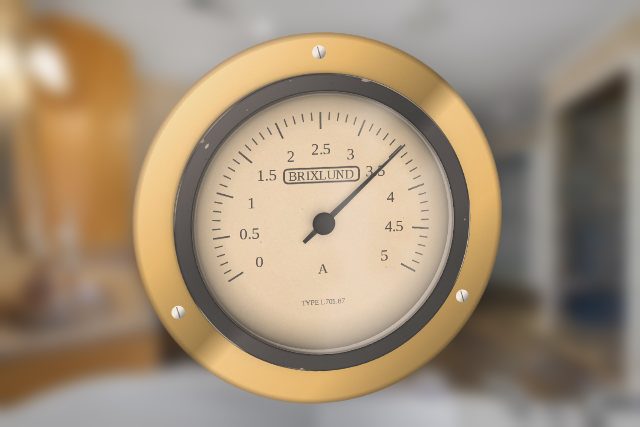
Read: 3.5A
